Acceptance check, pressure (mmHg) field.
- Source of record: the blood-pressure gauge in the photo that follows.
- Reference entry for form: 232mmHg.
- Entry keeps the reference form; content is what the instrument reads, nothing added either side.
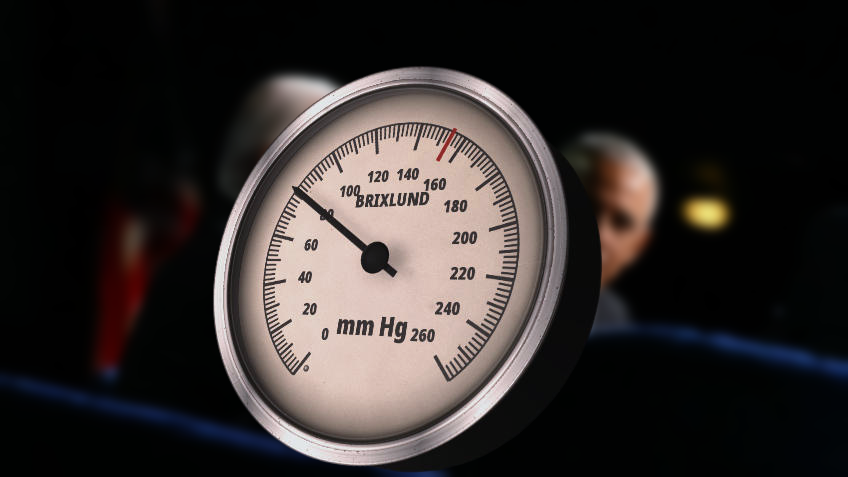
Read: 80mmHg
